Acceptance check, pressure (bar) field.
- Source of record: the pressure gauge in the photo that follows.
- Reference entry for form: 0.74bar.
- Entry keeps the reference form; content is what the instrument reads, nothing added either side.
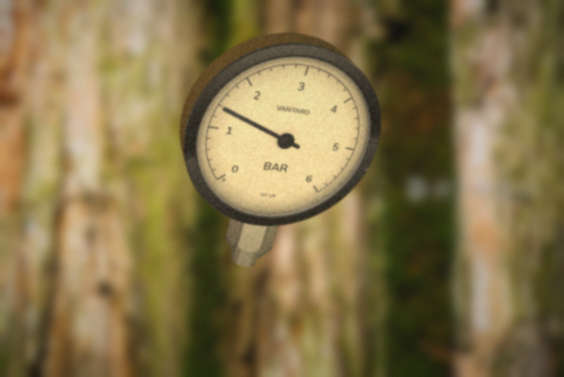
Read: 1.4bar
